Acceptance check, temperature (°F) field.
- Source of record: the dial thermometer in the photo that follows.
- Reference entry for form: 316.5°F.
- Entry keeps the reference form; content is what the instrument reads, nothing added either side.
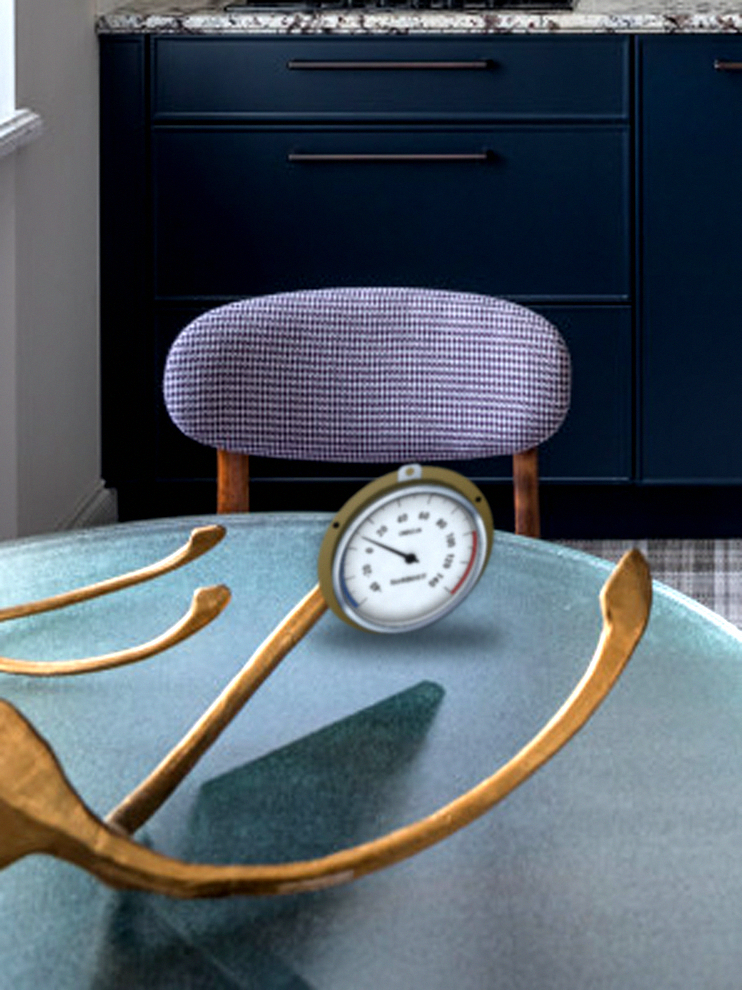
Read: 10°F
